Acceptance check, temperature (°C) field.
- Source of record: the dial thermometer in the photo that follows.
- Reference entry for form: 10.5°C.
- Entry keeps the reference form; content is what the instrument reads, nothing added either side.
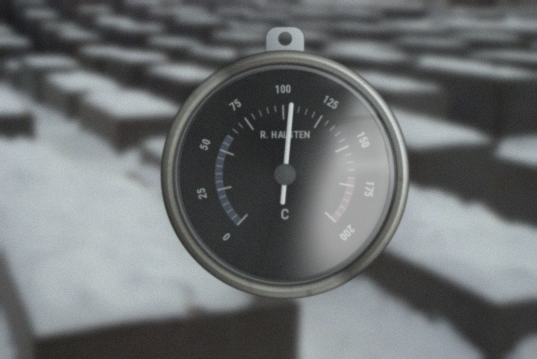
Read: 105°C
